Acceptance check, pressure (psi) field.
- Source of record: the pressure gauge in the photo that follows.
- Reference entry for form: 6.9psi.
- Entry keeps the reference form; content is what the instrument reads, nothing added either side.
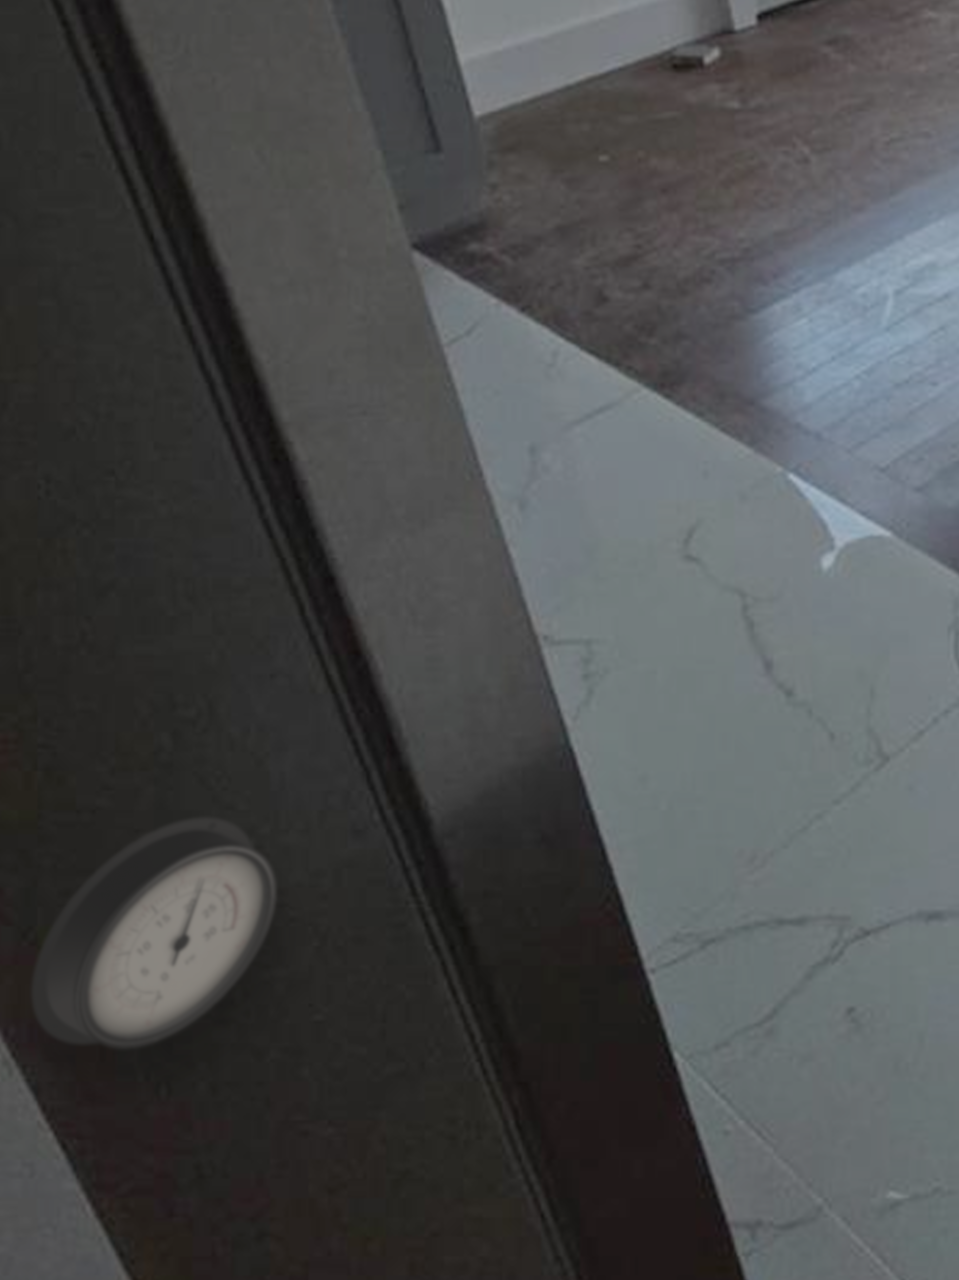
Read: 20psi
